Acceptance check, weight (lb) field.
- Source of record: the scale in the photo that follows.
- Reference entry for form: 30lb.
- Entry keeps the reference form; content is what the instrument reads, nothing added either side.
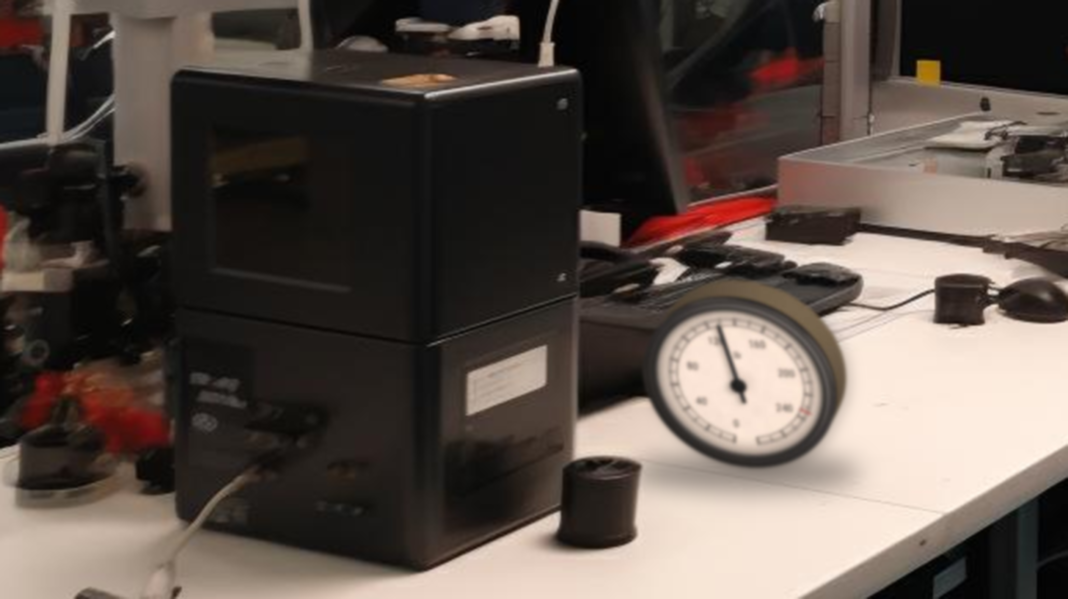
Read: 130lb
